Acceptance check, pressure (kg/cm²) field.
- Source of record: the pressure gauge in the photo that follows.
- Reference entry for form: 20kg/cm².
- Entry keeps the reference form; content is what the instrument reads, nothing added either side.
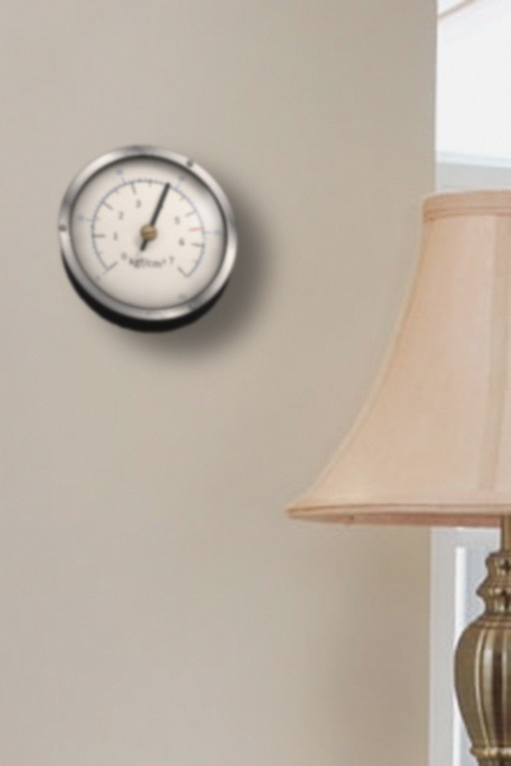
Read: 4kg/cm²
